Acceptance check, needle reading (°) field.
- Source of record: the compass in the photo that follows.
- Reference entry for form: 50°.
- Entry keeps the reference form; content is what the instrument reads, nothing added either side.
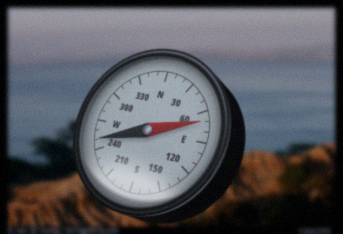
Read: 70°
